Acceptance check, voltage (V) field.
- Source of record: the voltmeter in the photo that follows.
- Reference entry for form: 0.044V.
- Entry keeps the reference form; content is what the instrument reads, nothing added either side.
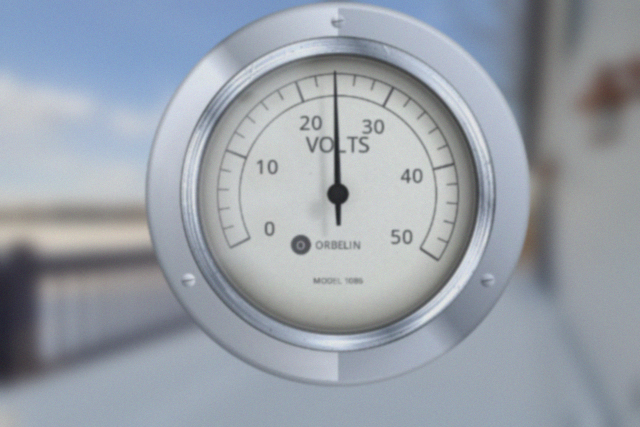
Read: 24V
